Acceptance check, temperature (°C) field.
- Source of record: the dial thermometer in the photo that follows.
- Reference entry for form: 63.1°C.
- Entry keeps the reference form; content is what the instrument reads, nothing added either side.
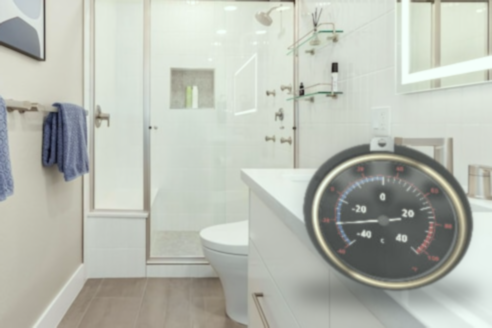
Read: -30°C
